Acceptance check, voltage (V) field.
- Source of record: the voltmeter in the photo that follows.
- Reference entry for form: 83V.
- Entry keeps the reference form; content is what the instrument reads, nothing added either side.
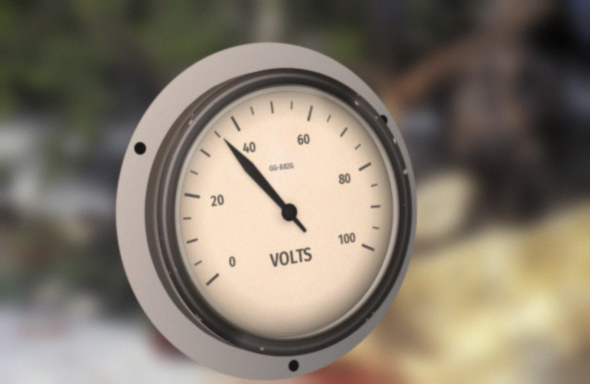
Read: 35V
